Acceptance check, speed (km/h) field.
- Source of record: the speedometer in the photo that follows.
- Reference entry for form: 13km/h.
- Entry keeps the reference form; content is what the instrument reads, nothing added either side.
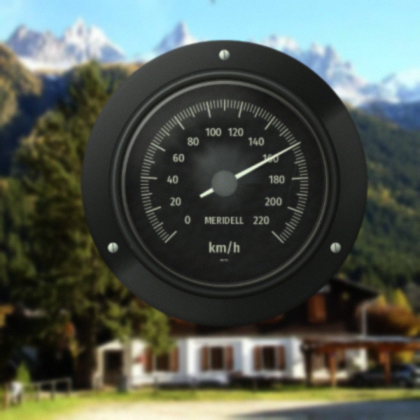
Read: 160km/h
